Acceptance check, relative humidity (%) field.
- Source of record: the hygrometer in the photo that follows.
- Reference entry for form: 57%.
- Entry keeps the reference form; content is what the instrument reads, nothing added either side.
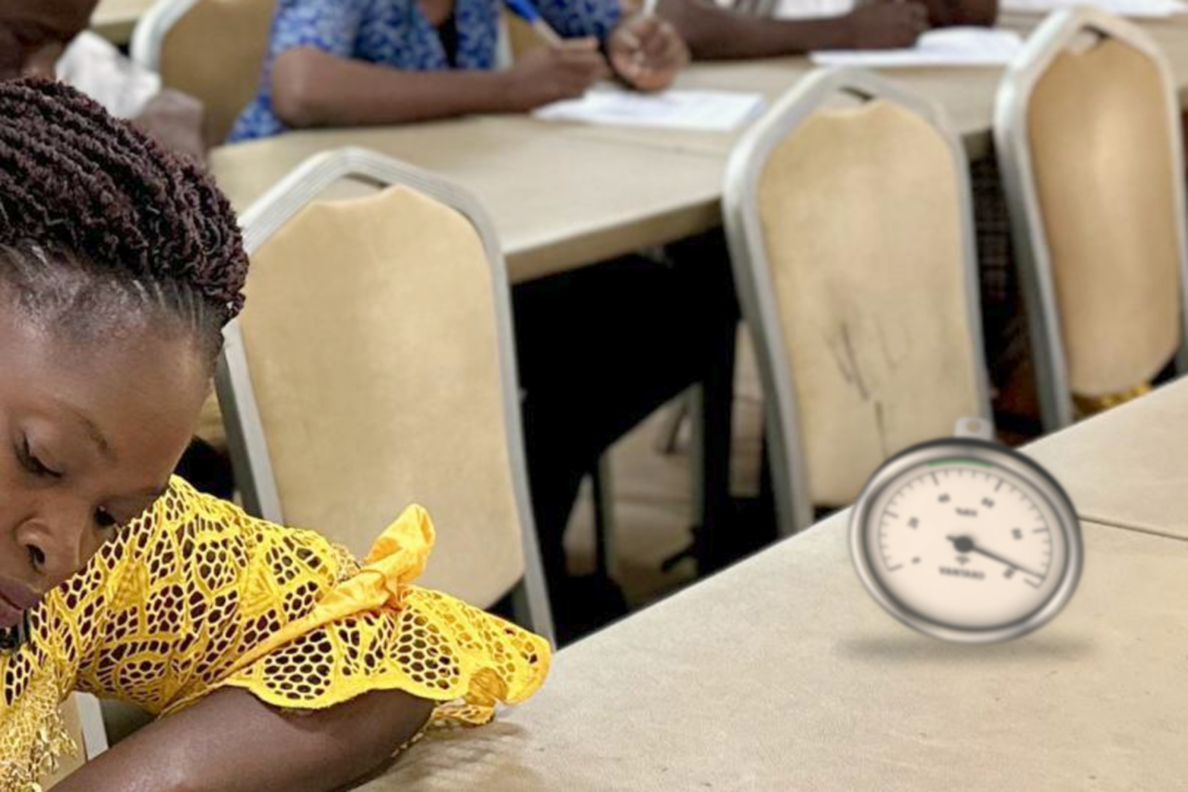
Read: 96%
